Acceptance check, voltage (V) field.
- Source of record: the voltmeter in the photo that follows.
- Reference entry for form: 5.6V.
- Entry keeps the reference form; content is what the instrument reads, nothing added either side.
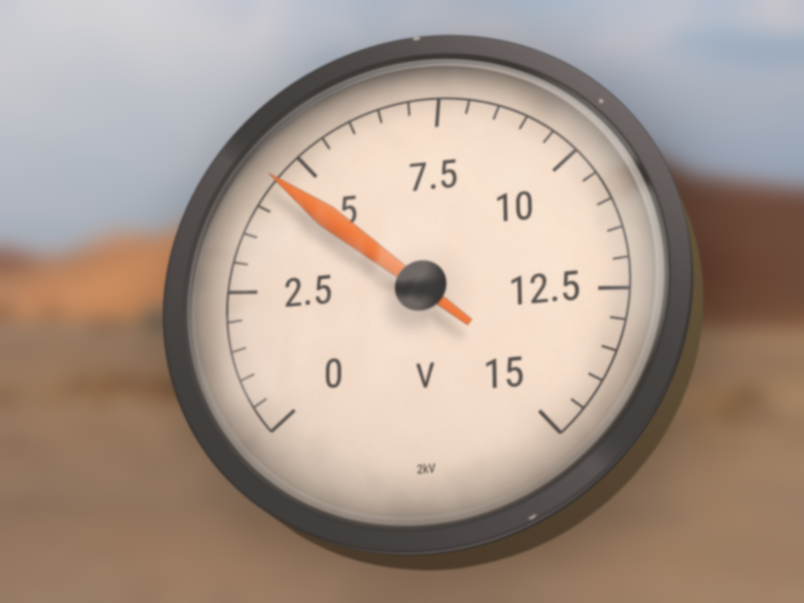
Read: 4.5V
